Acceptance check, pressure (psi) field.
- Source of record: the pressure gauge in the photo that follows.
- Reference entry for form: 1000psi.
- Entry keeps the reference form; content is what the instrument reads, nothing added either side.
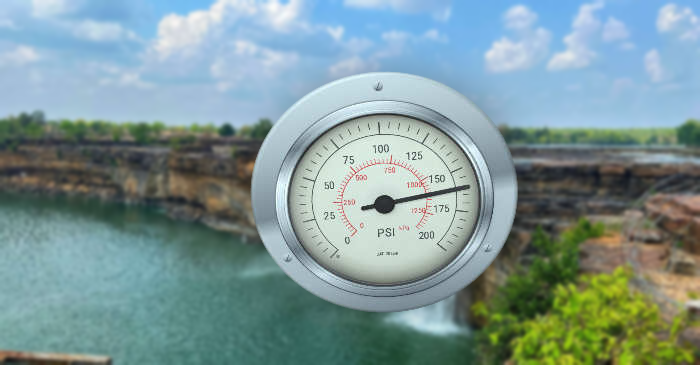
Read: 160psi
